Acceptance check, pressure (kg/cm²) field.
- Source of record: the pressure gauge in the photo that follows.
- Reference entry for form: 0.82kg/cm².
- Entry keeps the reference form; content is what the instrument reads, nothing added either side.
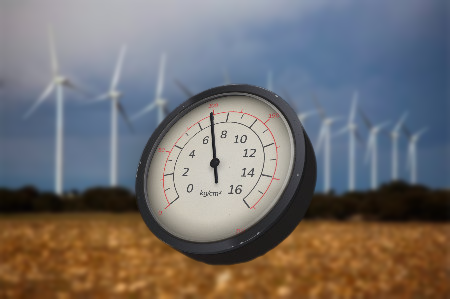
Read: 7kg/cm²
